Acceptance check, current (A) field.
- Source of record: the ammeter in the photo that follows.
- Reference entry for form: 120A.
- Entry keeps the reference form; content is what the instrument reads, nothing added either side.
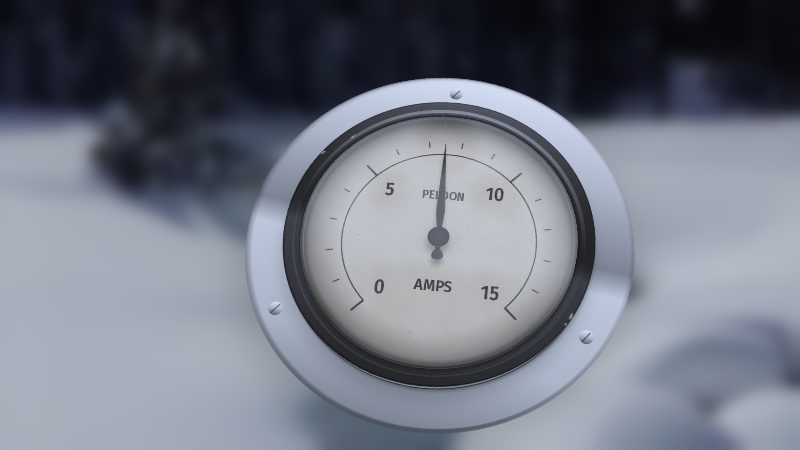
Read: 7.5A
